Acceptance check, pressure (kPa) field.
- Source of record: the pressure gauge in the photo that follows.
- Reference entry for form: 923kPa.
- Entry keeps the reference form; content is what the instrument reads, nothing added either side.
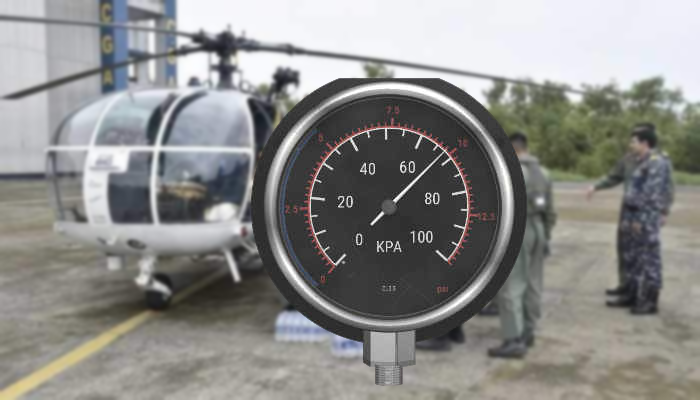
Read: 67.5kPa
